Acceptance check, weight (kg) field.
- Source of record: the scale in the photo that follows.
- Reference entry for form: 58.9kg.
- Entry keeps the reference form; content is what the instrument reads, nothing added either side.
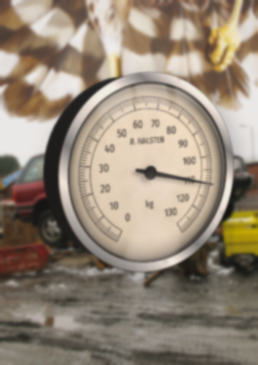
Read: 110kg
